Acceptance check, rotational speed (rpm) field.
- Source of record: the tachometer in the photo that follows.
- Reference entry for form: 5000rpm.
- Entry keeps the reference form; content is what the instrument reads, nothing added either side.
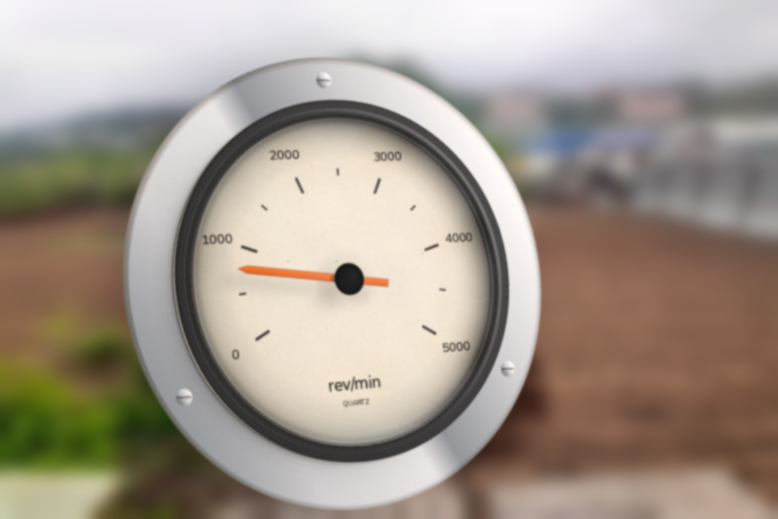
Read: 750rpm
